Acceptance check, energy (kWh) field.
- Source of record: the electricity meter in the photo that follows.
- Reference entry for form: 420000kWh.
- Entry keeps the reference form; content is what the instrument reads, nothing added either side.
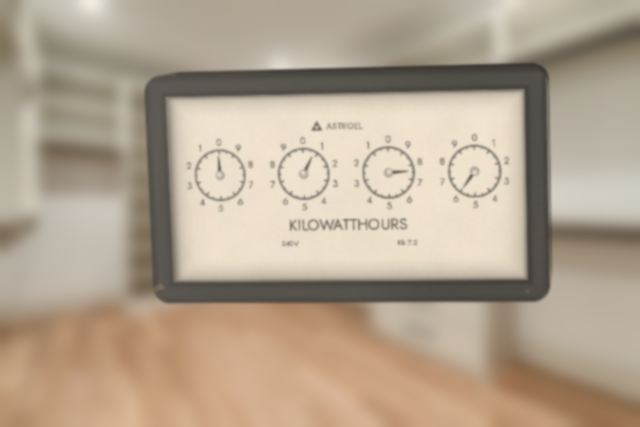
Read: 76kWh
